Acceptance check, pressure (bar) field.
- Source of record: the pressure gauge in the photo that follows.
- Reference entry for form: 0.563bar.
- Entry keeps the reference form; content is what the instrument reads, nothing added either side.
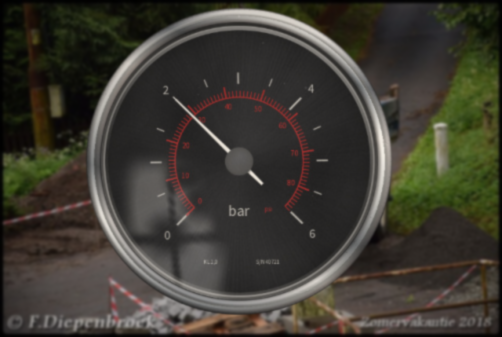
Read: 2bar
